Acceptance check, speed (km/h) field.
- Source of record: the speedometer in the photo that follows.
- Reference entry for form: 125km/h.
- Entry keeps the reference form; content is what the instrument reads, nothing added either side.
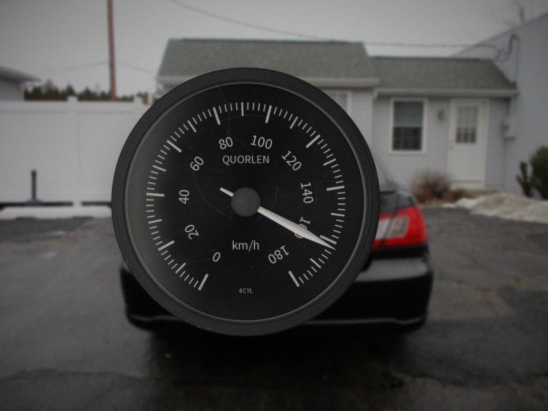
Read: 162km/h
